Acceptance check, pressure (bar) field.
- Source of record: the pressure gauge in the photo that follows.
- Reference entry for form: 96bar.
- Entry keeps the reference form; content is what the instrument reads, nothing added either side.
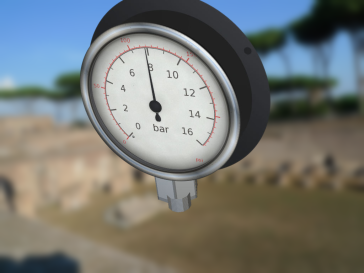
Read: 8bar
